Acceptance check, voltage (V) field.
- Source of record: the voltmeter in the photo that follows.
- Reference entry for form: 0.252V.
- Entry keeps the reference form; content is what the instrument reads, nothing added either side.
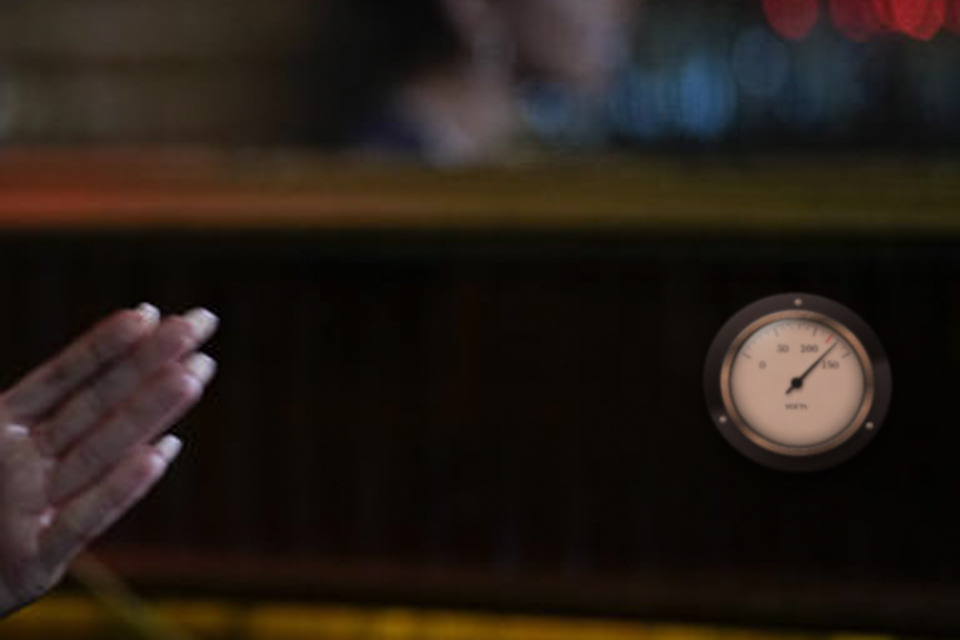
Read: 130V
